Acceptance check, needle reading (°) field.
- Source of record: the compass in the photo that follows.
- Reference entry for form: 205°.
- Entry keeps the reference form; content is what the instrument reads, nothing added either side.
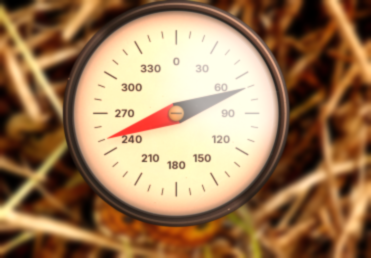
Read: 250°
